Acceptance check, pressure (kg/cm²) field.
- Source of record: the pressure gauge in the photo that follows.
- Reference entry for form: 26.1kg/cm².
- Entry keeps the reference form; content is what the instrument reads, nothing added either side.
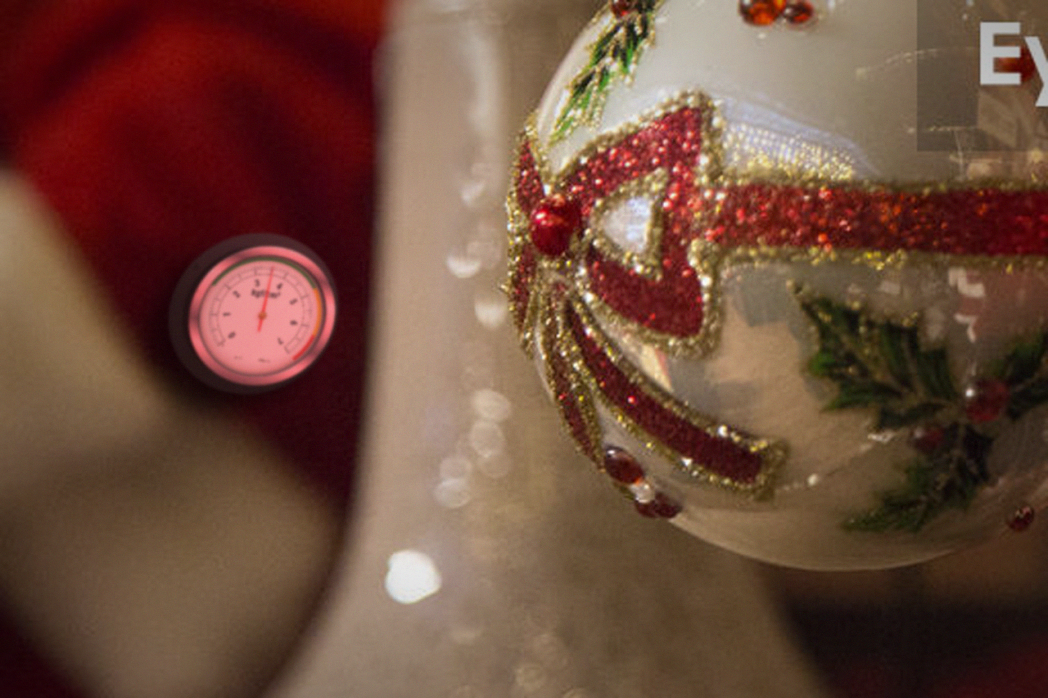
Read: 3.5kg/cm²
